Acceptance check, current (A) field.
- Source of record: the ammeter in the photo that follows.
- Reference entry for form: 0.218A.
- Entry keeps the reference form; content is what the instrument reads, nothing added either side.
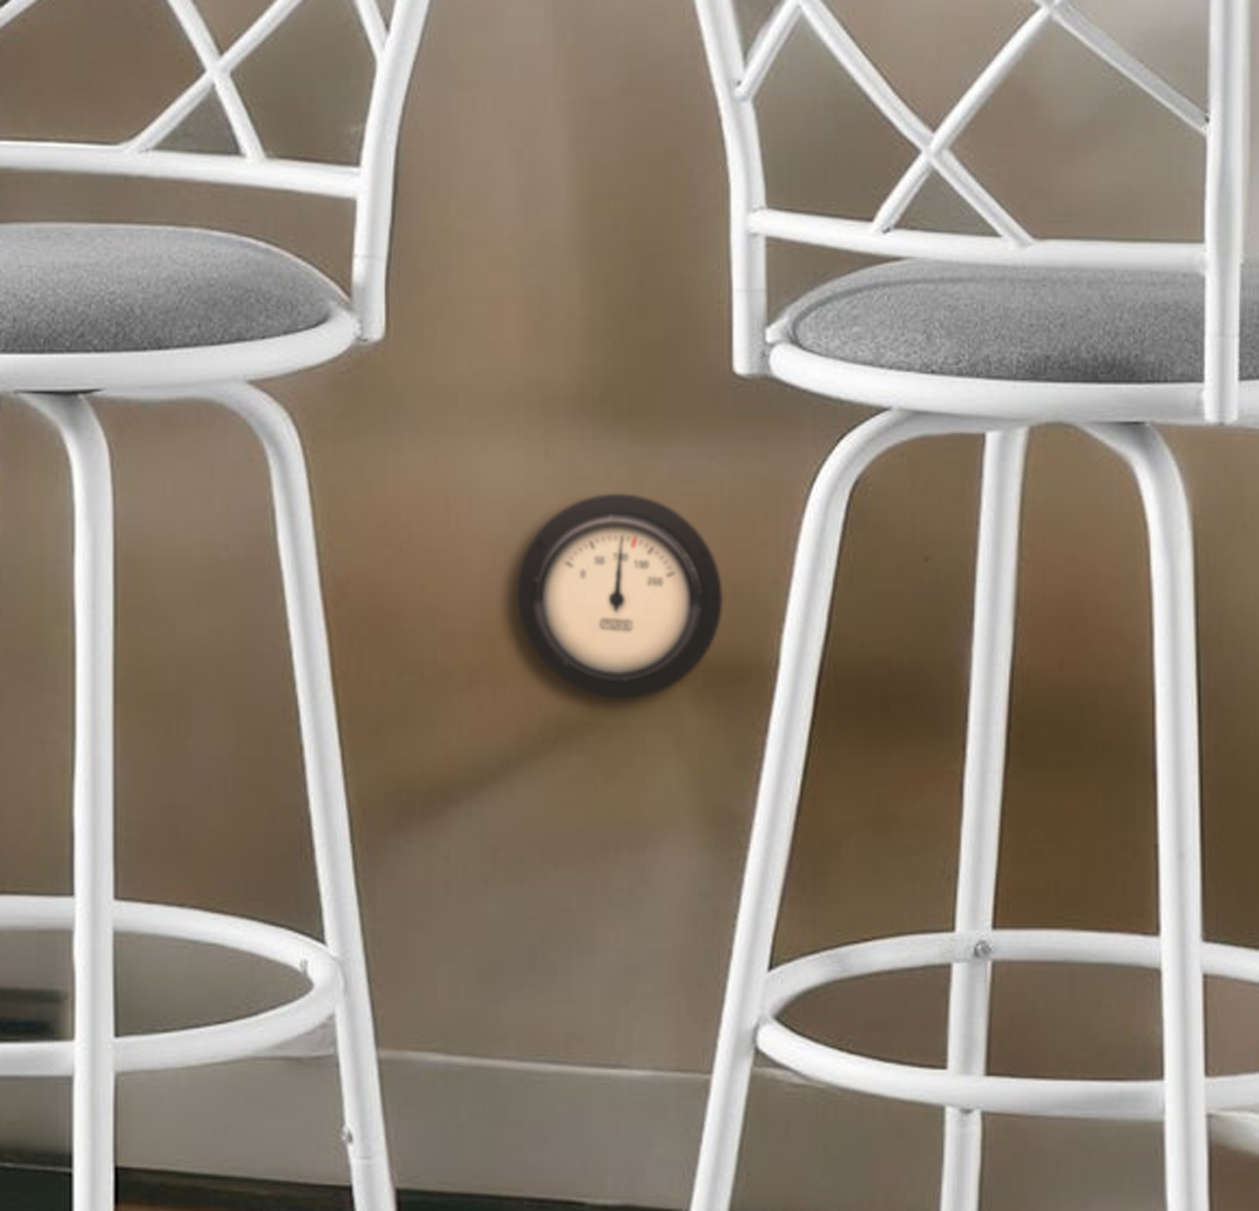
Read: 100A
